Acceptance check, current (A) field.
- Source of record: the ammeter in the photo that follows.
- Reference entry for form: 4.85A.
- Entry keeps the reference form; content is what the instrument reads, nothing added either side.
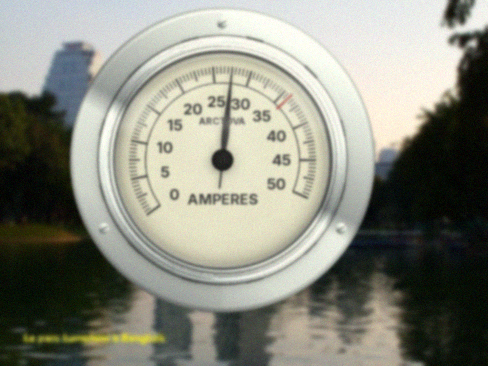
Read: 27.5A
